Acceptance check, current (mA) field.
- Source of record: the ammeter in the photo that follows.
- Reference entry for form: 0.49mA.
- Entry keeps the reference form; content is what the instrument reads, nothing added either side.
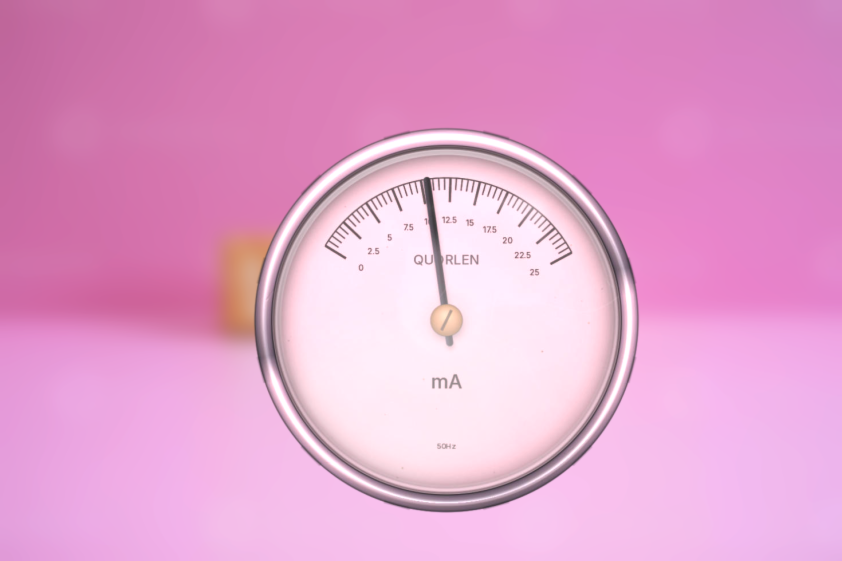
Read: 10.5mA
